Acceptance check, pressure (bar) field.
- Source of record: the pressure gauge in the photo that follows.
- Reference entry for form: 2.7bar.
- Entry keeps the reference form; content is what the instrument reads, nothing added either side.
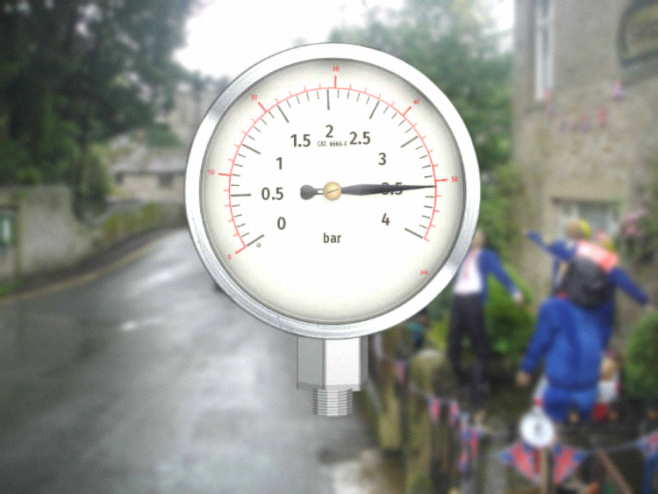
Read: 3.5bar
